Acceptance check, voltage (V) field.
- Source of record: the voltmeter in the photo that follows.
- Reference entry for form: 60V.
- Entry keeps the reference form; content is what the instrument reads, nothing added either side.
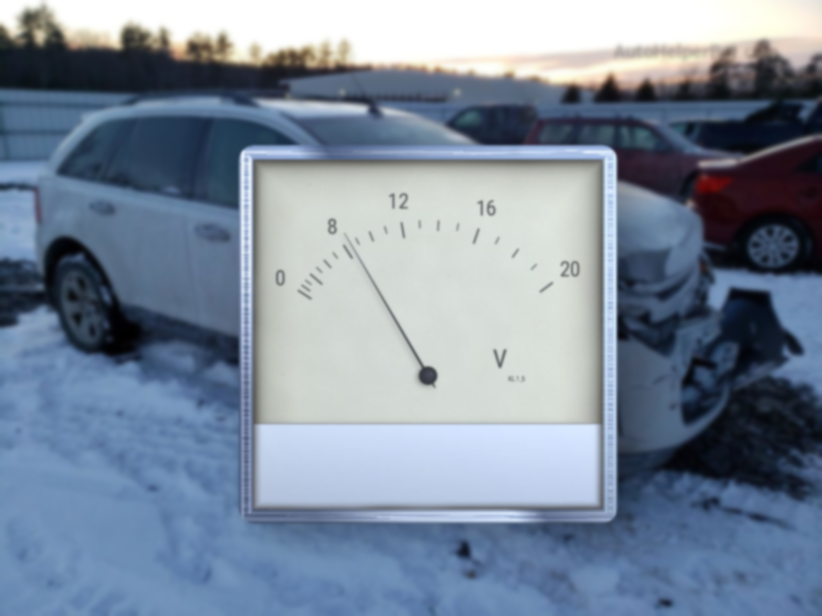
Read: 8.5V
